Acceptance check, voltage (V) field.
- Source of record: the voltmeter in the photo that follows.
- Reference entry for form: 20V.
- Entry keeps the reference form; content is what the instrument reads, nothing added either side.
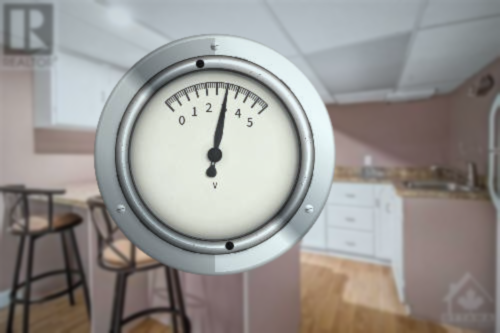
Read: 3V
